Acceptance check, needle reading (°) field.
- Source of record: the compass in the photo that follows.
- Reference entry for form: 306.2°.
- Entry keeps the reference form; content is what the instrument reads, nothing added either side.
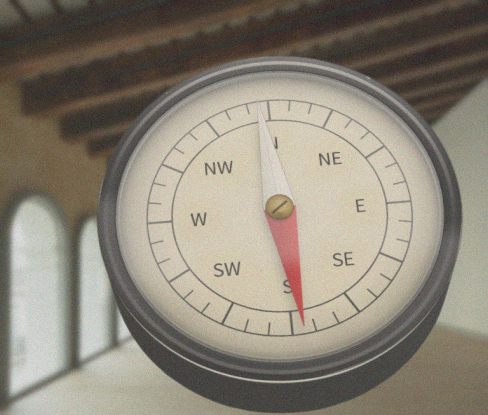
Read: 175°
